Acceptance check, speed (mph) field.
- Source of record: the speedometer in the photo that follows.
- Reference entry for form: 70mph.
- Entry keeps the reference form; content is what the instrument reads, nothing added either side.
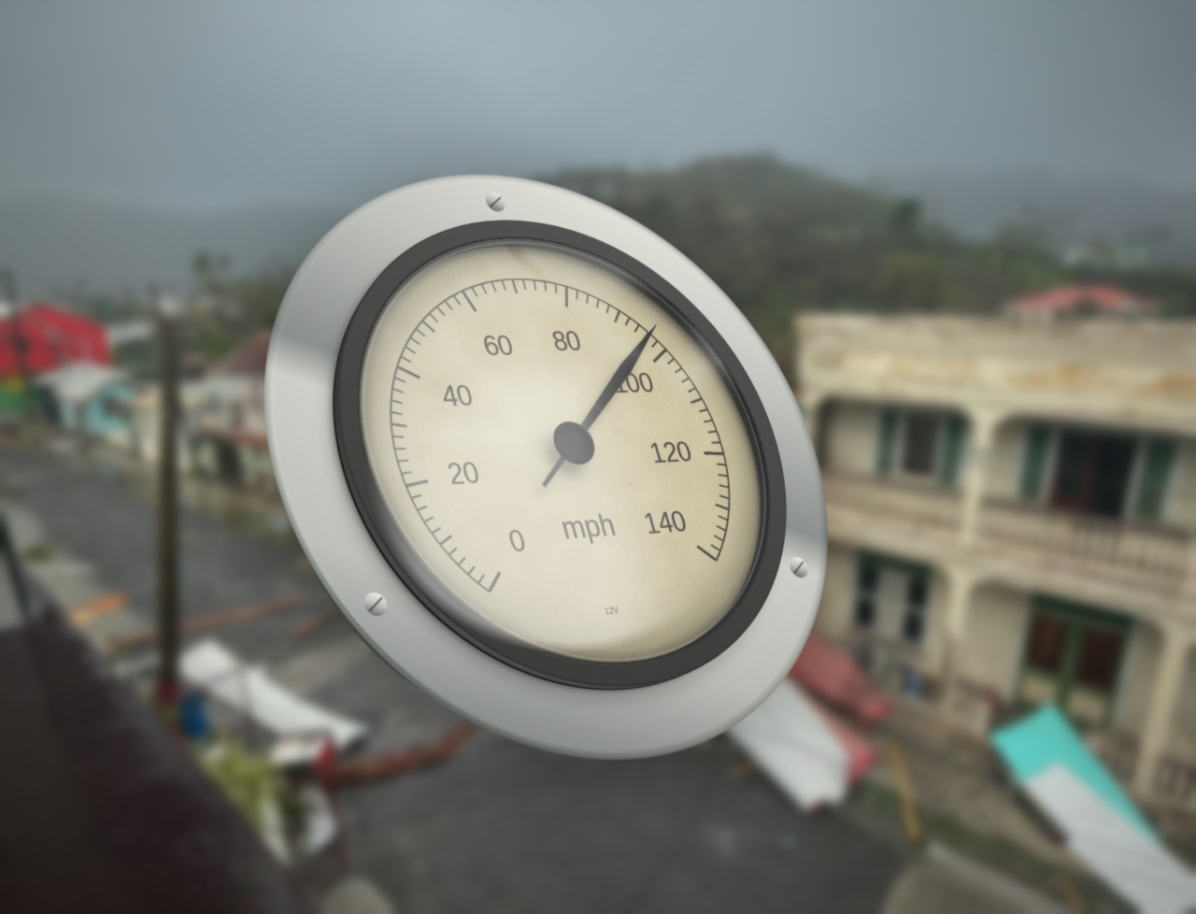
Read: 96mph
